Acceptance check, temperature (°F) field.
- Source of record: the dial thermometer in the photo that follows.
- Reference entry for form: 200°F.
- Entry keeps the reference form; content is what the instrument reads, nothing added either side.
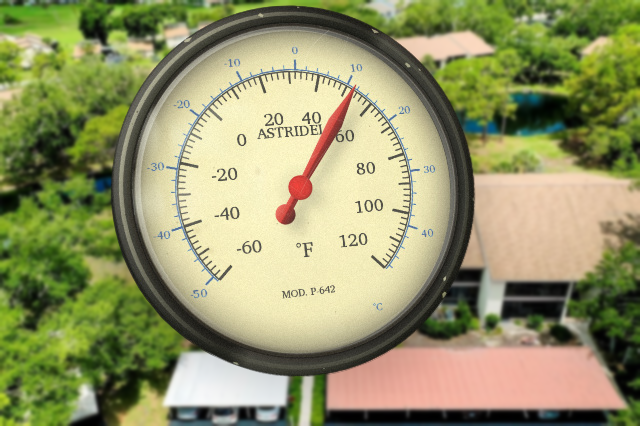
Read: 52°F
